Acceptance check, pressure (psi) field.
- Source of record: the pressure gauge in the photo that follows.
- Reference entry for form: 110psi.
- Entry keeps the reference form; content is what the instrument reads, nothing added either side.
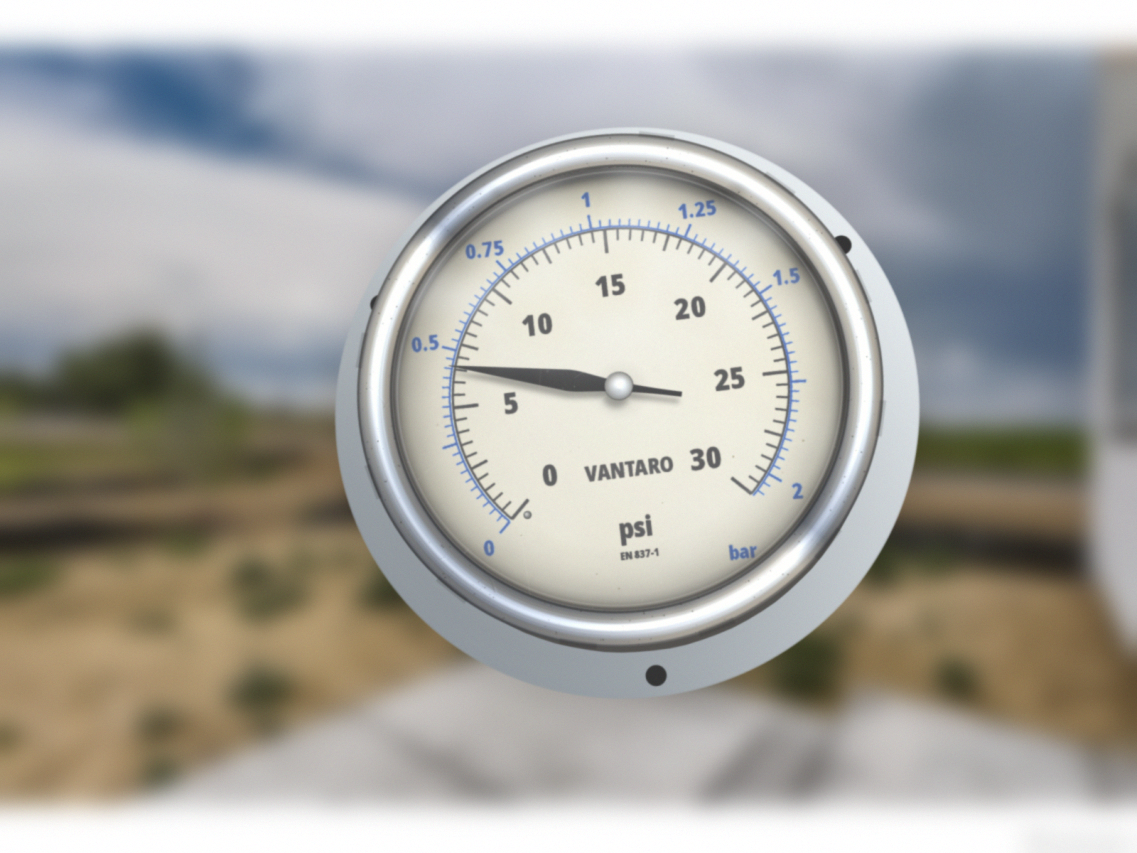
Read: 6.5psi
